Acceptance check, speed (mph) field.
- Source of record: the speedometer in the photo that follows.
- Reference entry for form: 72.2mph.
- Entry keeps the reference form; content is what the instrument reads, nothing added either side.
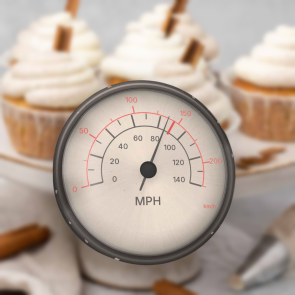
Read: 85mph
